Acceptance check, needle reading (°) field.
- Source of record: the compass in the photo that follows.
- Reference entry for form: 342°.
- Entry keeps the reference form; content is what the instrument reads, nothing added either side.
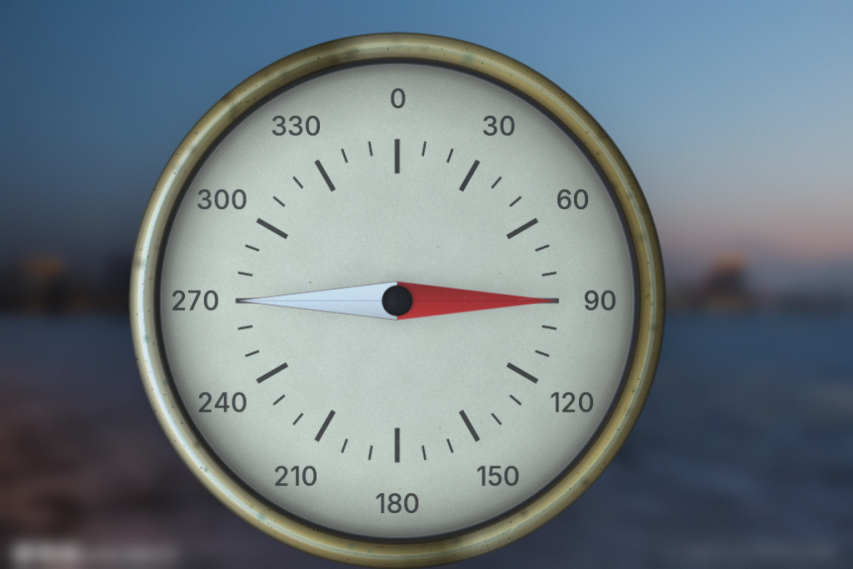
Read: 90°
